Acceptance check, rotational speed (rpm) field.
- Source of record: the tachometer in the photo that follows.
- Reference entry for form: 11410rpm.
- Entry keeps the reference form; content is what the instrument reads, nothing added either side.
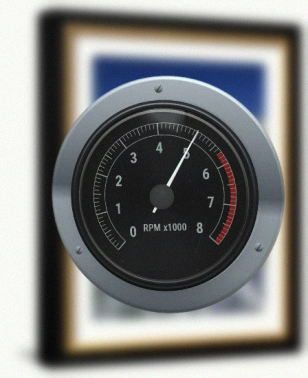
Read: 5000rpm
